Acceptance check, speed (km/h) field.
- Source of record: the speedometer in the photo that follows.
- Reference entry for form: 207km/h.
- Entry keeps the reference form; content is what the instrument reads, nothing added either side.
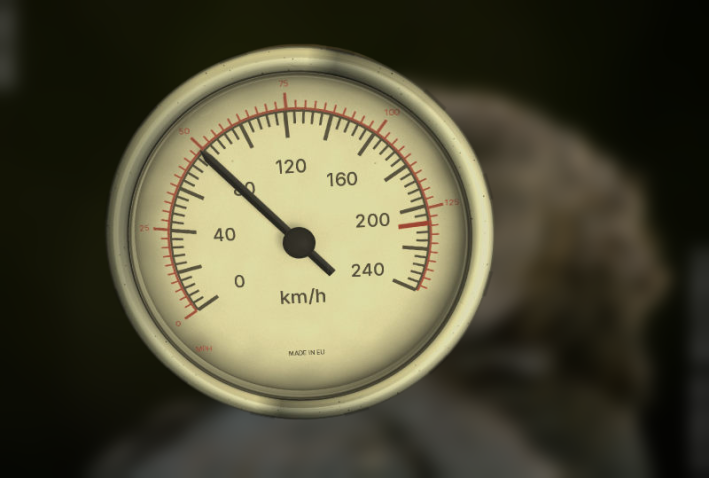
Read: 80km/h
